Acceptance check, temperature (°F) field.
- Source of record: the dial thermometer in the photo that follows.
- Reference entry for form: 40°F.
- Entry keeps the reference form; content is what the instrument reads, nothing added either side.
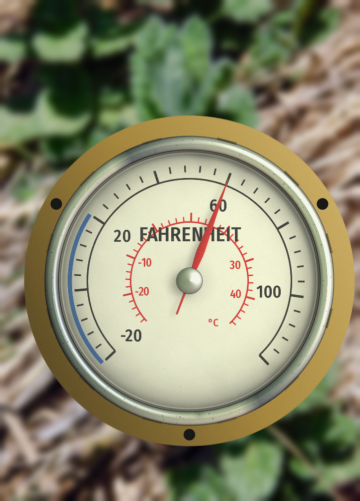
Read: 60°F
